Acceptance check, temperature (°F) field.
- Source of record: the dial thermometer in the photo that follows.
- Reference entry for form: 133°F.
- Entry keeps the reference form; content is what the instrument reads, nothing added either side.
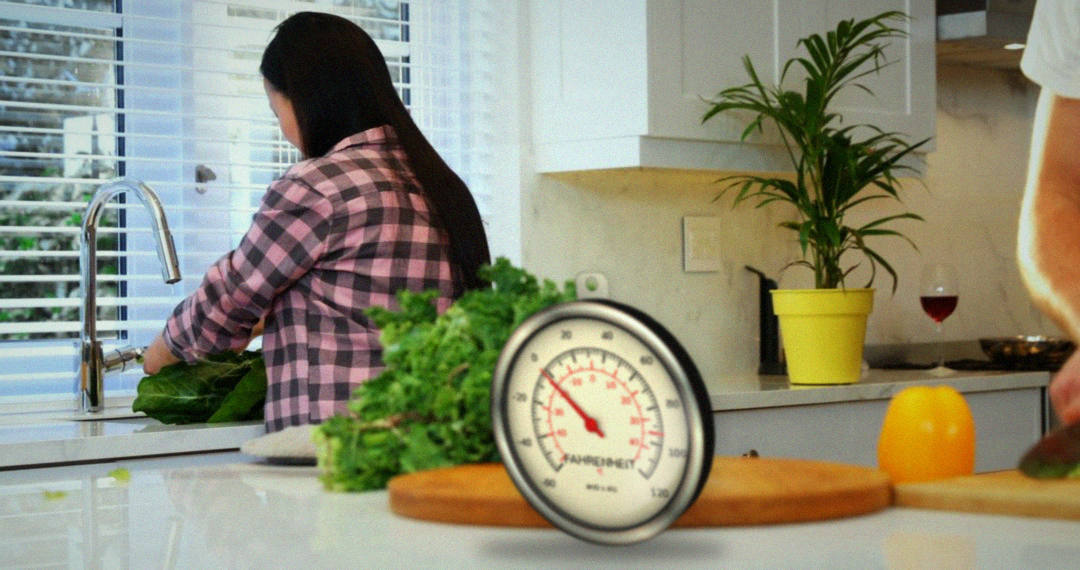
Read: 0°F
